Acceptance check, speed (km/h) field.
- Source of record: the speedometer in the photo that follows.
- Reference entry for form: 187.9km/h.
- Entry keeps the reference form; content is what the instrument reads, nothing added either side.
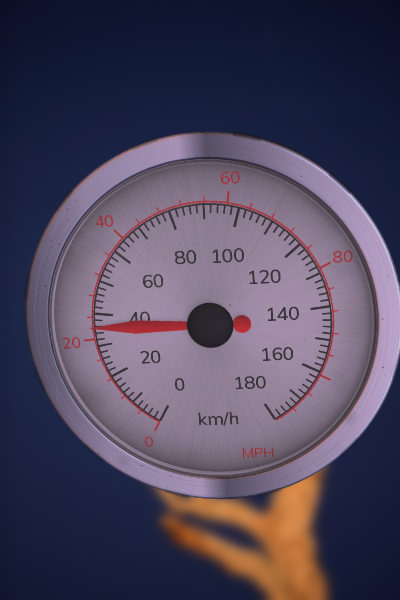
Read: 36km/h
